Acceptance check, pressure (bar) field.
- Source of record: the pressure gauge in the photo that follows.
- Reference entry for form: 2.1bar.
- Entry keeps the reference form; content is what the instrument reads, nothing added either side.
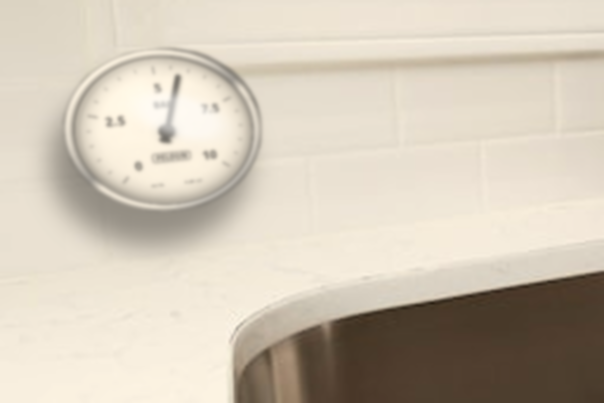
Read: 5.75bar
